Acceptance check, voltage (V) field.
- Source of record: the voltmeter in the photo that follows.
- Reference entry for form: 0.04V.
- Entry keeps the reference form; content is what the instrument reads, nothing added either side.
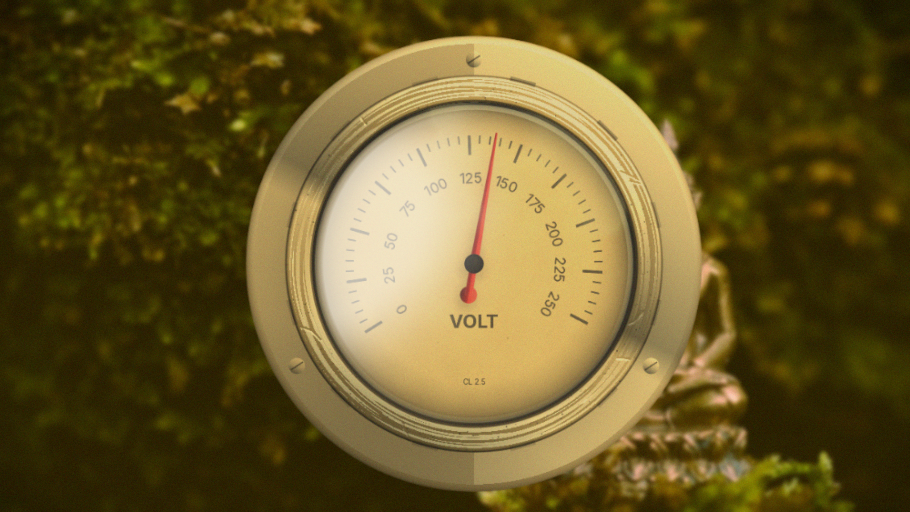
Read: 137.5V
